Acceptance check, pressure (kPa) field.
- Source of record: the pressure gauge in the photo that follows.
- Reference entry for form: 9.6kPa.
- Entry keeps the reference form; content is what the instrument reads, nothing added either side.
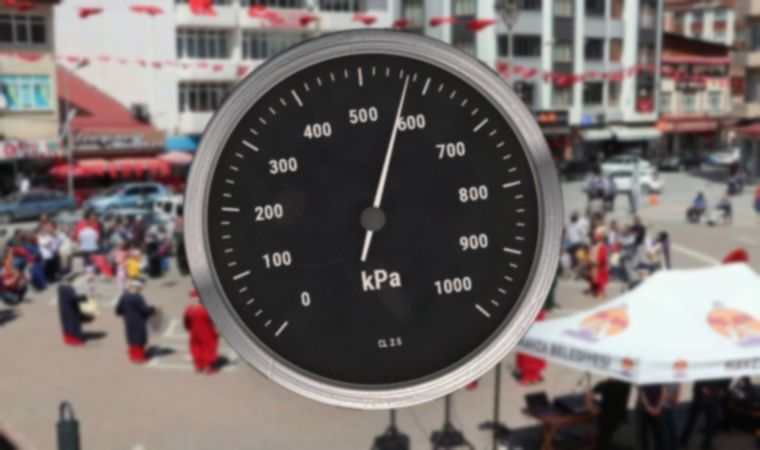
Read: 570kPa
